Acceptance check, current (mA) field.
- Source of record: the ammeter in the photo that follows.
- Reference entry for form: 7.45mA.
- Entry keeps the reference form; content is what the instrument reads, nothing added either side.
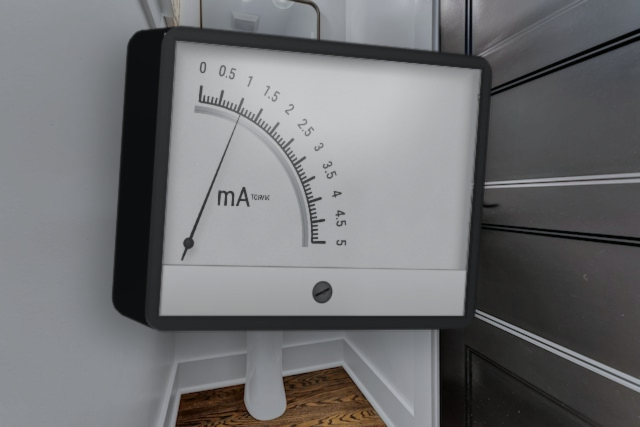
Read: 1mA
